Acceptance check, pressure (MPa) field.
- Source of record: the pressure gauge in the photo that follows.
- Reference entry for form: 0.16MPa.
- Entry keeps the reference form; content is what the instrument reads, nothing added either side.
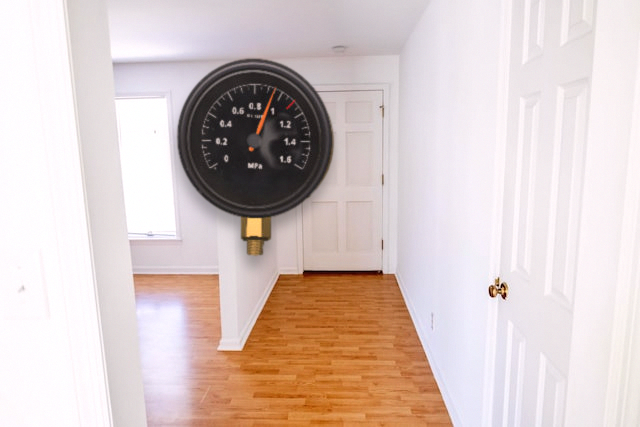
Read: 0.95MPa
